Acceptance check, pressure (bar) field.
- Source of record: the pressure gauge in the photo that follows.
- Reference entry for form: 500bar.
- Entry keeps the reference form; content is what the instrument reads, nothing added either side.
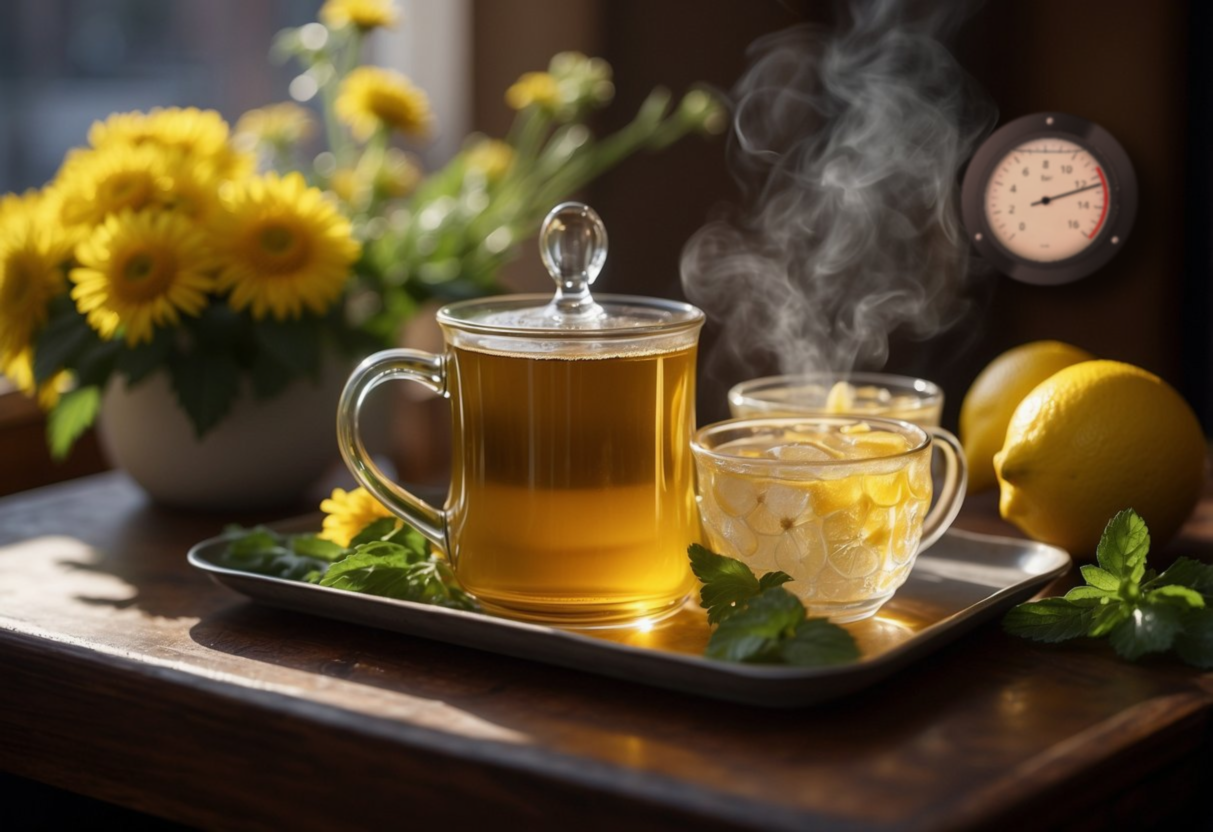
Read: 12.5bar
